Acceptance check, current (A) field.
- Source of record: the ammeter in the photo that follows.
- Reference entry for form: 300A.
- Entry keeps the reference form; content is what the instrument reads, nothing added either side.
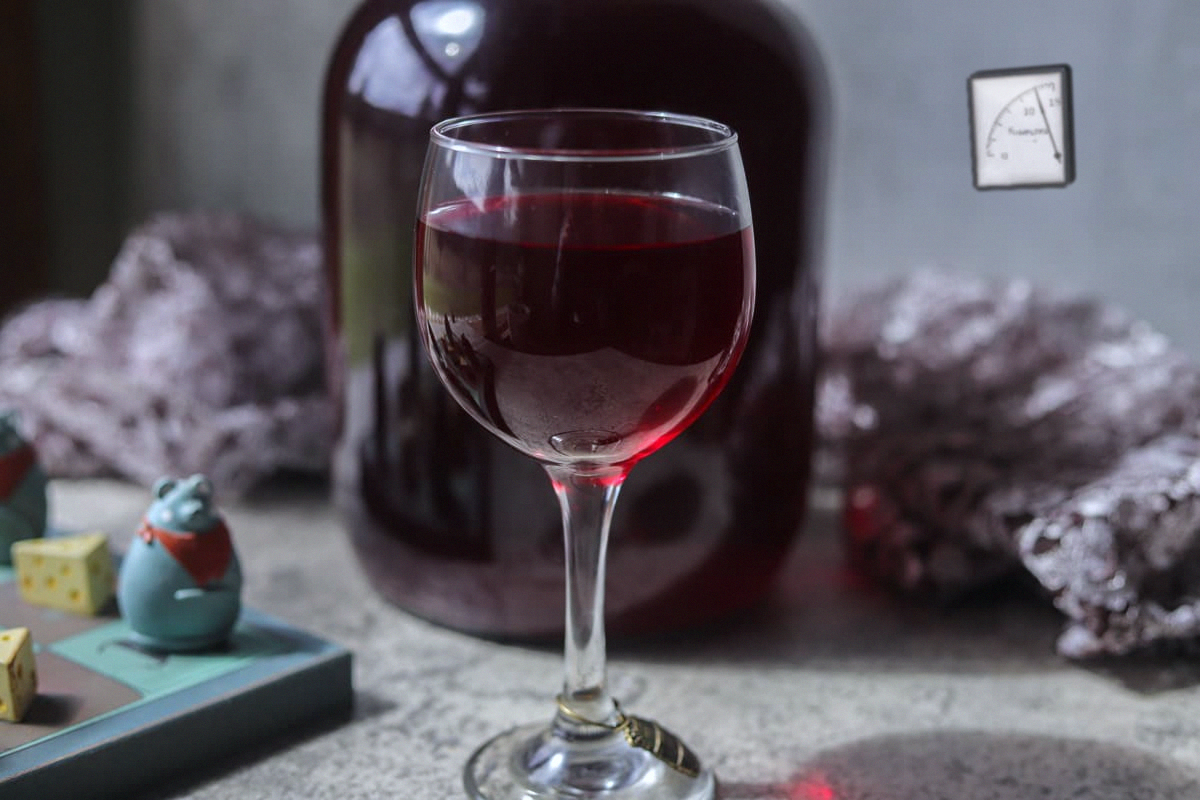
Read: 12.5A
